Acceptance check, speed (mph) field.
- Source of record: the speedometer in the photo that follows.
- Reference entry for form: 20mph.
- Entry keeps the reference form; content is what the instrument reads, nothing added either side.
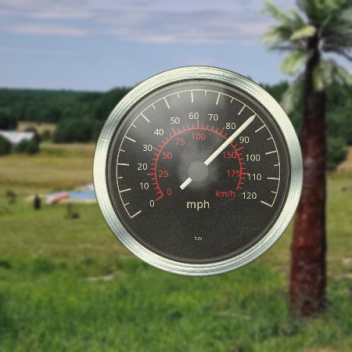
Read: 85mph
